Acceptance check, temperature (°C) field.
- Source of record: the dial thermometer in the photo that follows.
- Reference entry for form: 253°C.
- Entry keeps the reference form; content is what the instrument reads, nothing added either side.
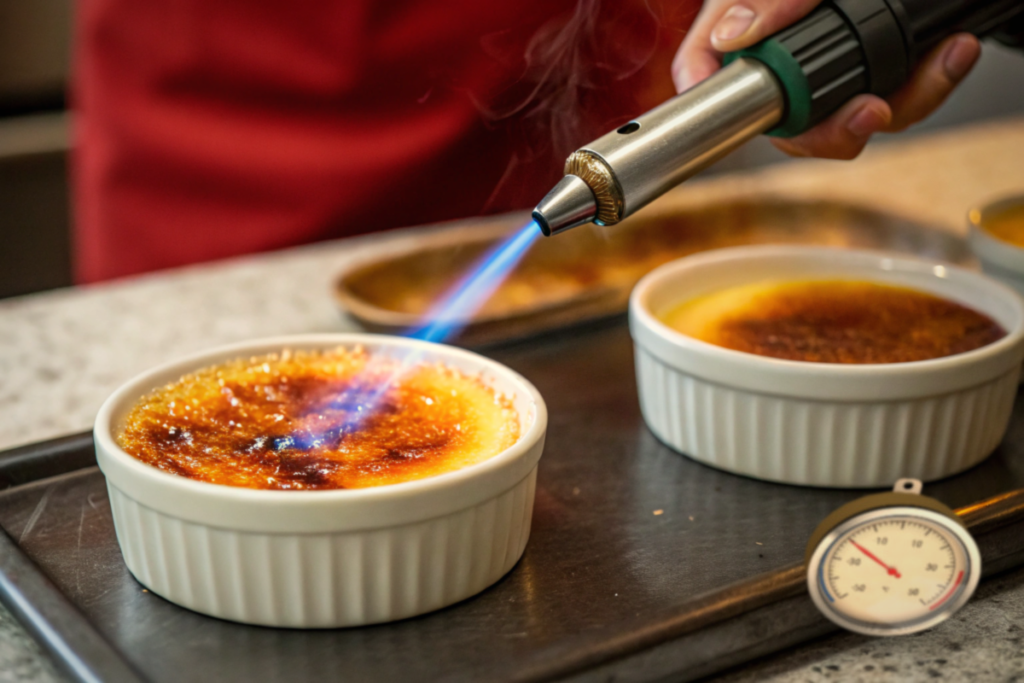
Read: -20°C
